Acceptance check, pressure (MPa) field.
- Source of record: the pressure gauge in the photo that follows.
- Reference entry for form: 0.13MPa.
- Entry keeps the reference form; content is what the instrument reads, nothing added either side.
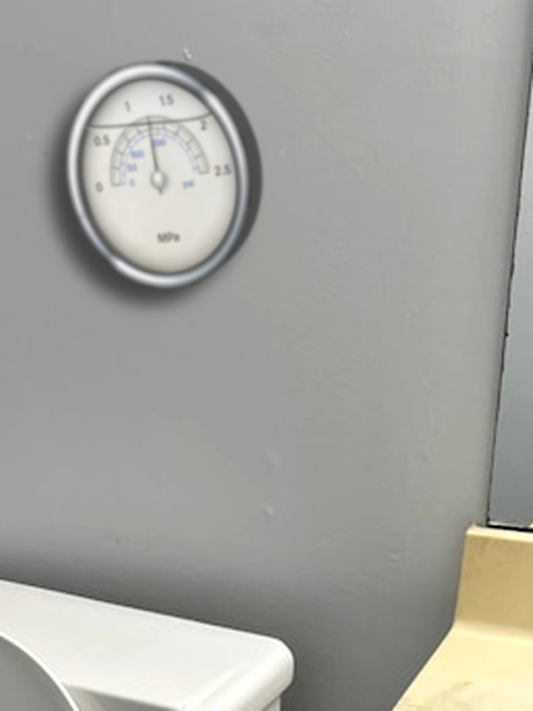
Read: 1.25MPa
